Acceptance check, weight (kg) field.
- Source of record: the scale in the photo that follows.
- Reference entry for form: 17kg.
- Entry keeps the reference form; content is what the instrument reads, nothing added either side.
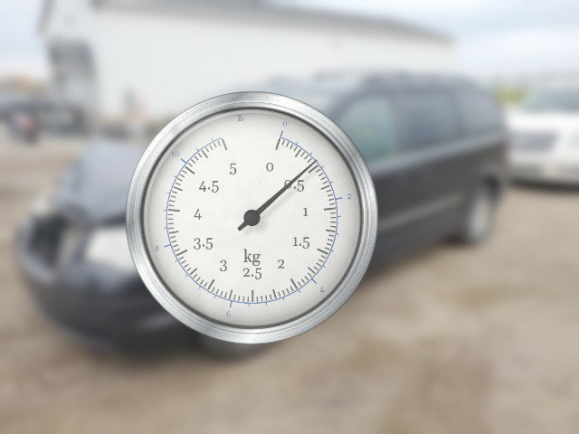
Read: 0.45kg
